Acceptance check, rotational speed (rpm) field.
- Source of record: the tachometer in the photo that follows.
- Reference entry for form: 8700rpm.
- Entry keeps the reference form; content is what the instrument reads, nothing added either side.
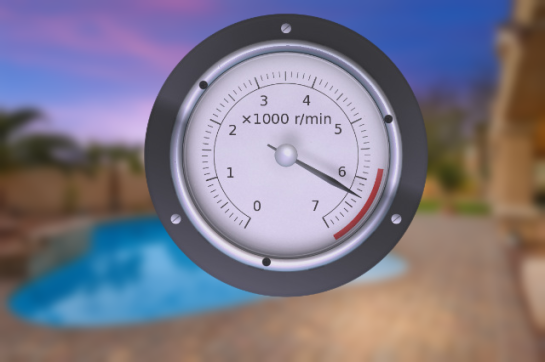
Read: 6300rpm
